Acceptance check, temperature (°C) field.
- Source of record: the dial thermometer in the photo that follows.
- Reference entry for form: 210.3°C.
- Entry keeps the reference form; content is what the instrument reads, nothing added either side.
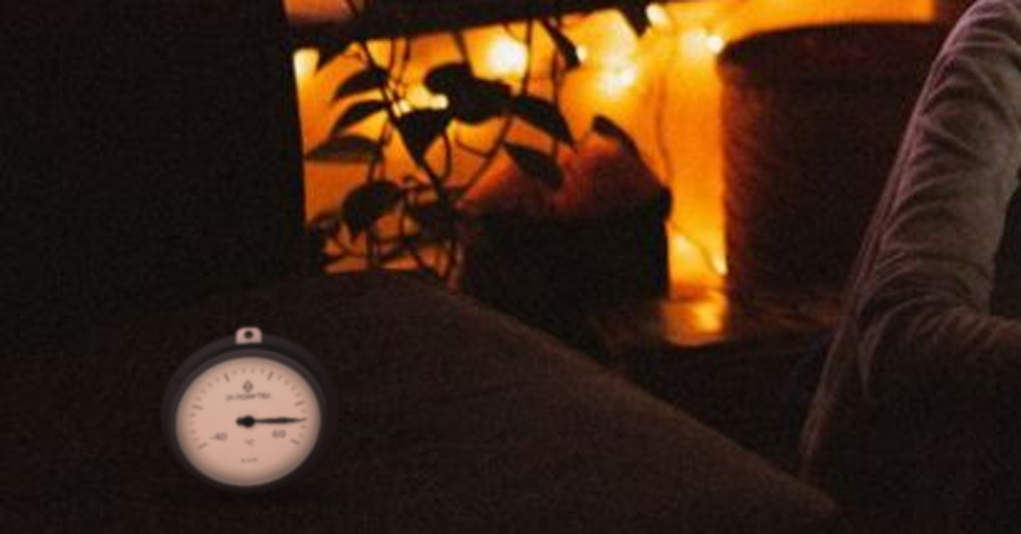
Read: 48°C
